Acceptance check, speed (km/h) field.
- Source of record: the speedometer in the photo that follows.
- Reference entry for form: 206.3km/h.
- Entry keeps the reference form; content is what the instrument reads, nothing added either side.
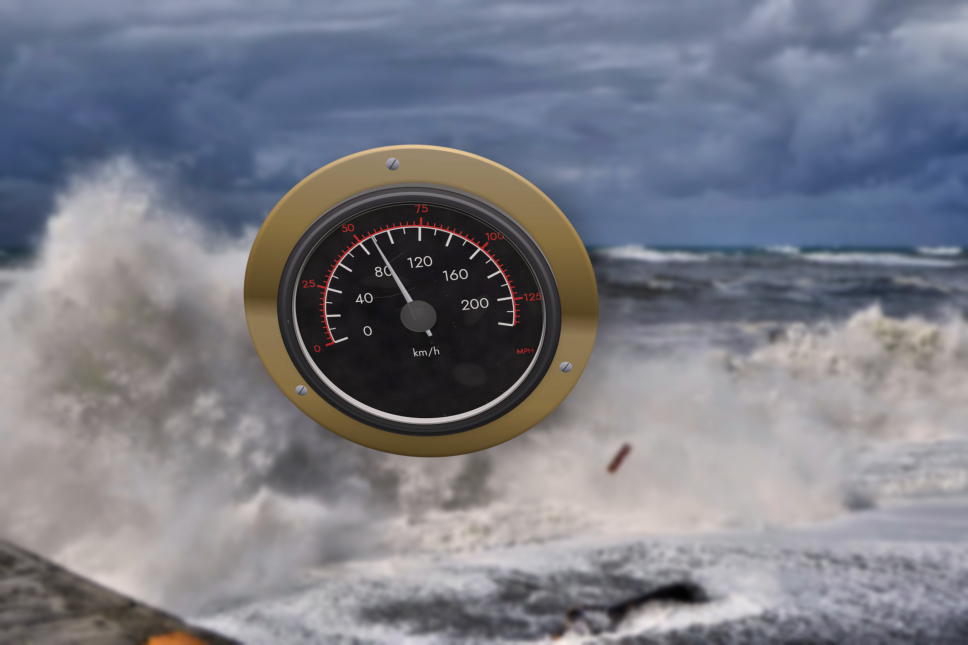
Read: 90km/h
